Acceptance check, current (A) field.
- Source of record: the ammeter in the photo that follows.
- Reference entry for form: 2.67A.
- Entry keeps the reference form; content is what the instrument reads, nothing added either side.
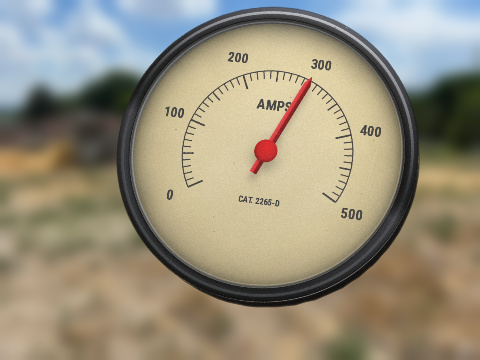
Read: 300A
